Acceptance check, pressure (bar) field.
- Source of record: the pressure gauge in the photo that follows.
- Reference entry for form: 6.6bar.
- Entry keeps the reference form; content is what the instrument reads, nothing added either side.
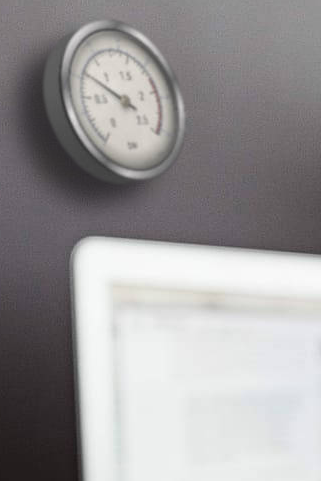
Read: 0.75bar
